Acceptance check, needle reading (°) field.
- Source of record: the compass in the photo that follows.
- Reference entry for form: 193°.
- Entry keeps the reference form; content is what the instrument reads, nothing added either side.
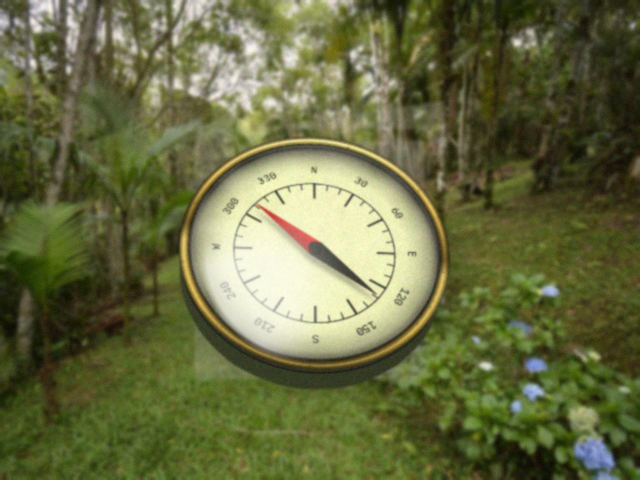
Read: 310°
